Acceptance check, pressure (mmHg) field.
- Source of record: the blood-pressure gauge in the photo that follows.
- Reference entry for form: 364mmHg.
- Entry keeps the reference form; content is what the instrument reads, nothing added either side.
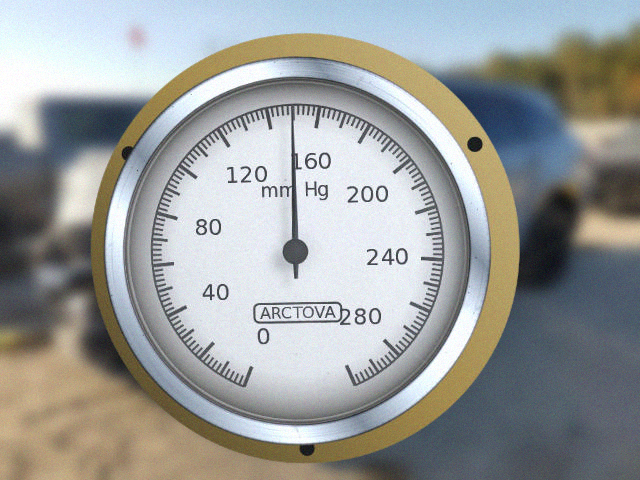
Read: 150mmHg
